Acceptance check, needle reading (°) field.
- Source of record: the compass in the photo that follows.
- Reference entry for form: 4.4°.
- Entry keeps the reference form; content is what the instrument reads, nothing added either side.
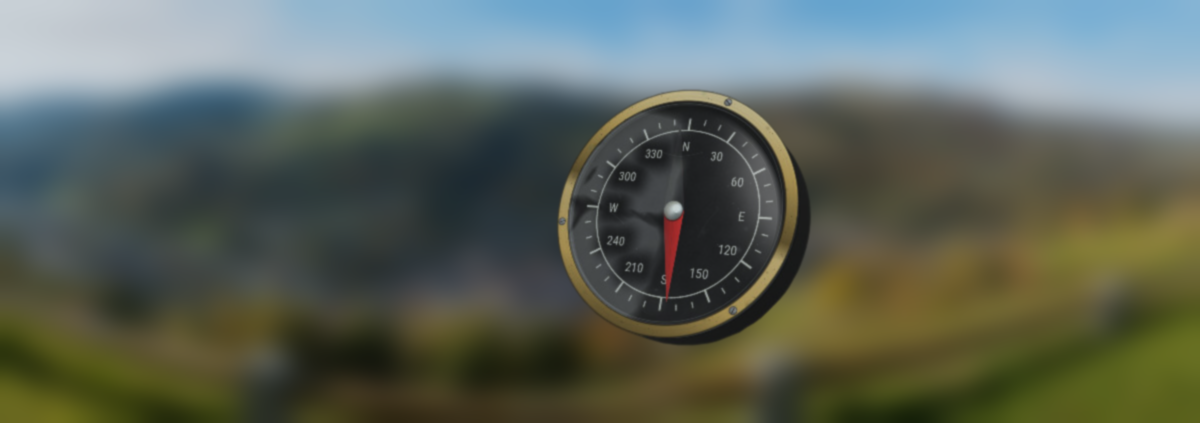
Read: 175°
